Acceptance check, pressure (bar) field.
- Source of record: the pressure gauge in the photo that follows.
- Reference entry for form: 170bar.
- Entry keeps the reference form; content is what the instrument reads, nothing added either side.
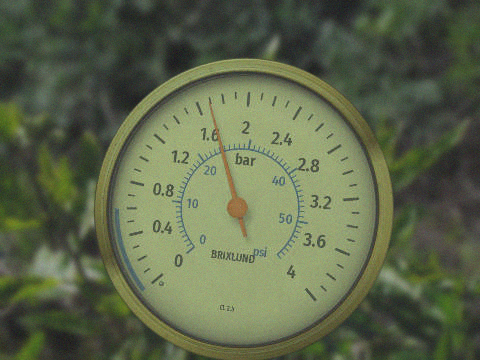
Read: 1.7bar
